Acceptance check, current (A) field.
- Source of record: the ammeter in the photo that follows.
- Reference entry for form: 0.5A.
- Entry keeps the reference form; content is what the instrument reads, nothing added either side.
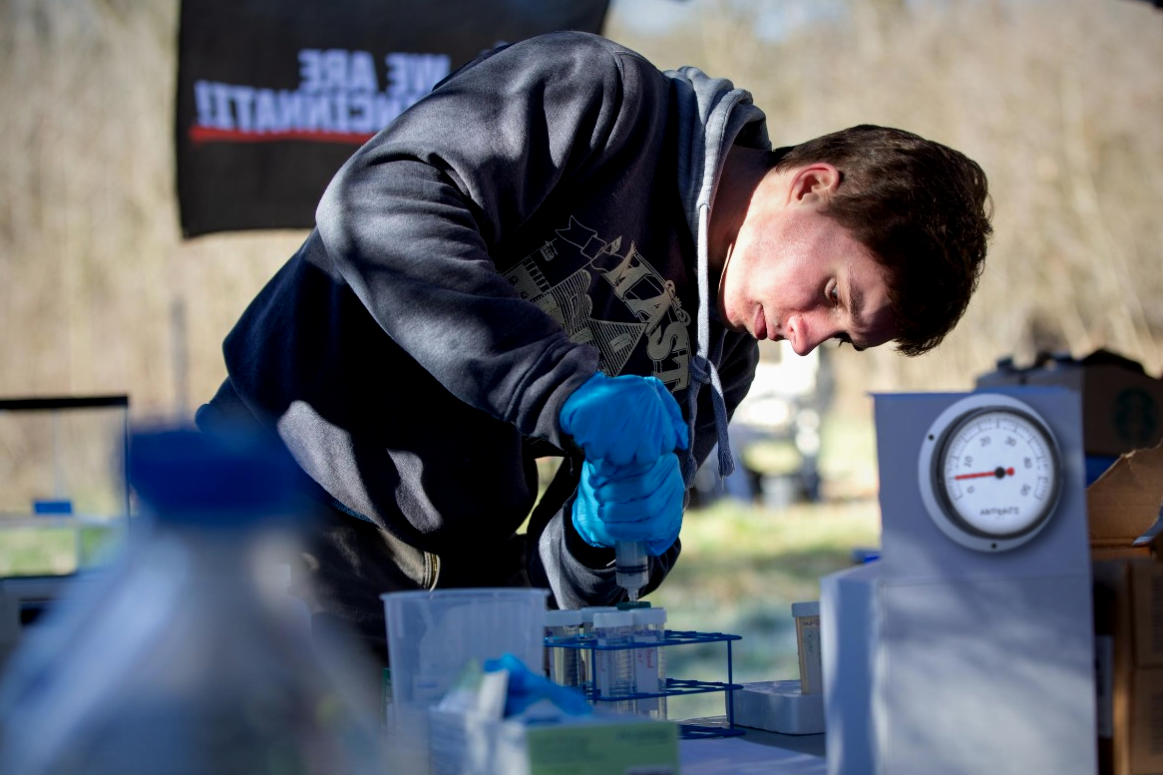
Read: 5A
